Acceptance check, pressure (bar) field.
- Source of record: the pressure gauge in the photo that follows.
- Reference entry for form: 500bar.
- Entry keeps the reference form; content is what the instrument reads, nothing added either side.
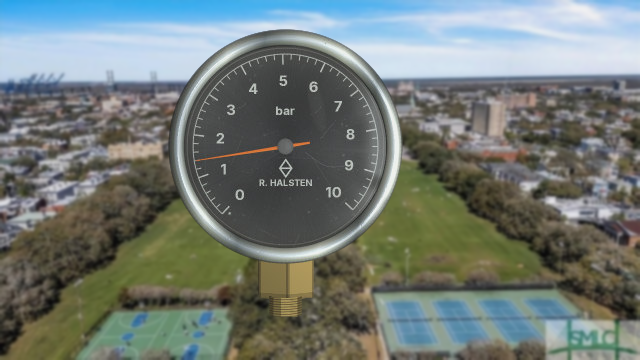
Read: 1.4bar
